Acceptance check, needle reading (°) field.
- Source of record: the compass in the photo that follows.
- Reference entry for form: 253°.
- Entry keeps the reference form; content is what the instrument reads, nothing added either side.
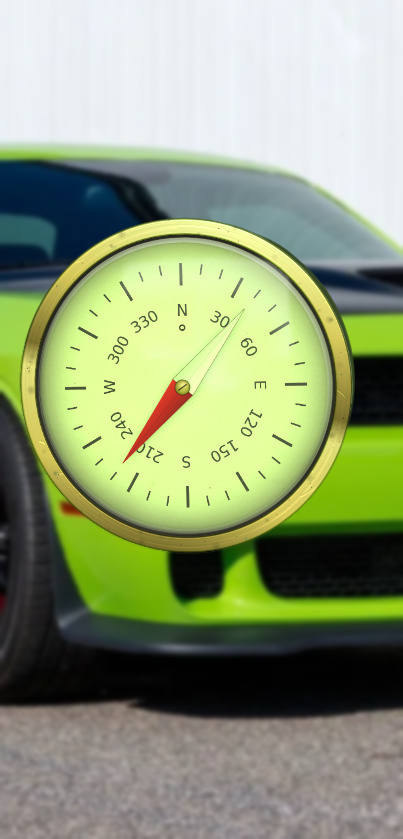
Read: 220°
